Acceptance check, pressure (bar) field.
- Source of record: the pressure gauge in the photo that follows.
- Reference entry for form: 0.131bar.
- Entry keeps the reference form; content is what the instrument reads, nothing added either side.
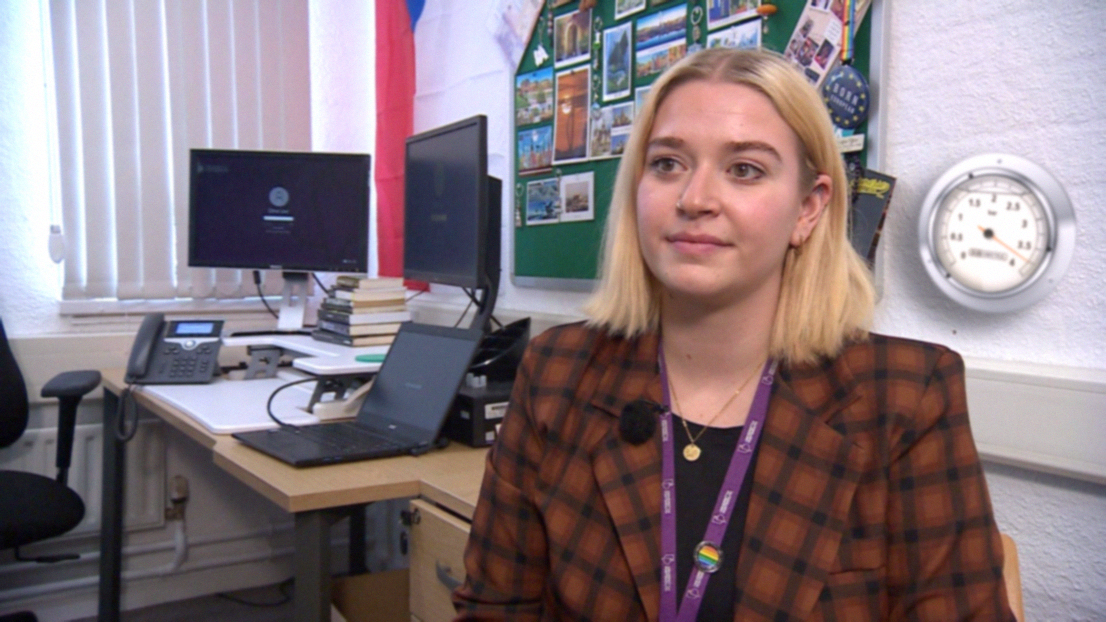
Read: 3.75bar
